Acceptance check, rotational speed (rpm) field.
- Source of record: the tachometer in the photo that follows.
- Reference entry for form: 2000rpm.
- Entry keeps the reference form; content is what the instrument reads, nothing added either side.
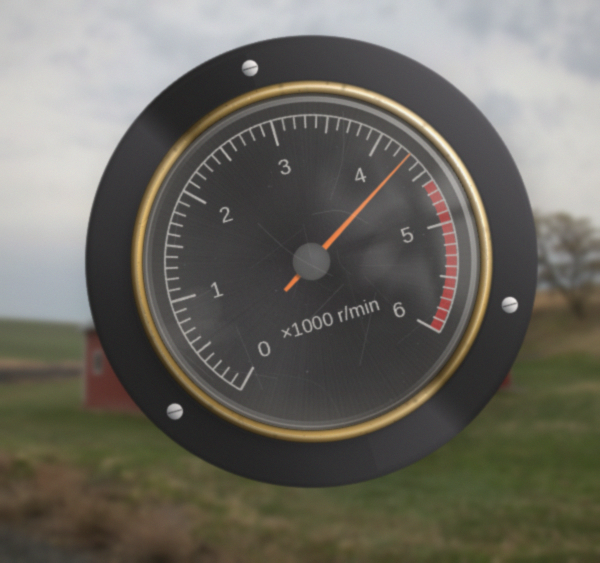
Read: 4300rpm
